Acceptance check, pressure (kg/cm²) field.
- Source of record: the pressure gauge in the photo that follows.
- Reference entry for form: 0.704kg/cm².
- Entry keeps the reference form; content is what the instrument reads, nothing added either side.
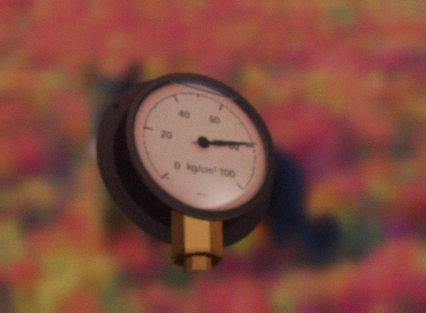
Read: 80kg/cm²
